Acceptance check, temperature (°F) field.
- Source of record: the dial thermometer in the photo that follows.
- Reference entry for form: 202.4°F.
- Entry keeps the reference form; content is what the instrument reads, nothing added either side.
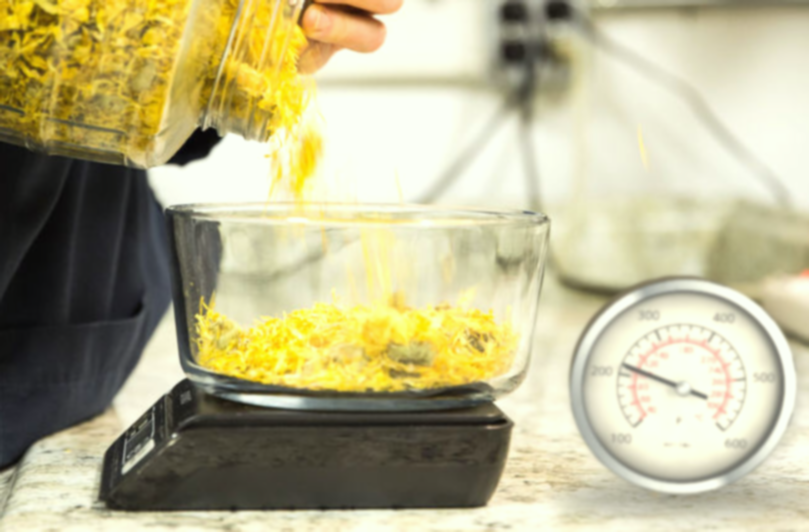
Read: 220°F
